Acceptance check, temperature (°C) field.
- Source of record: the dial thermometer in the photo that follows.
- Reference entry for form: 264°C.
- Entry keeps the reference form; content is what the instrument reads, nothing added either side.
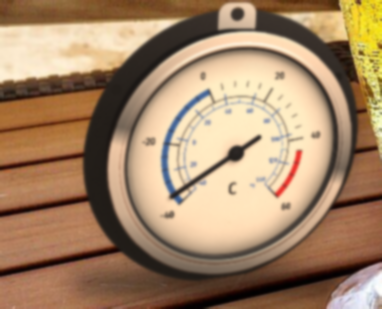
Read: -36°C
